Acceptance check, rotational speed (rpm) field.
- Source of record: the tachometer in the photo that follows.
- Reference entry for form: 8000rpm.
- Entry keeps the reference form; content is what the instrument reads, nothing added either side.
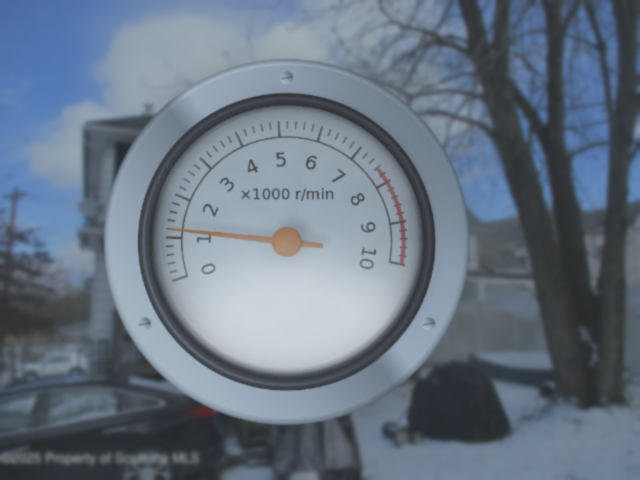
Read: 1200rpm
